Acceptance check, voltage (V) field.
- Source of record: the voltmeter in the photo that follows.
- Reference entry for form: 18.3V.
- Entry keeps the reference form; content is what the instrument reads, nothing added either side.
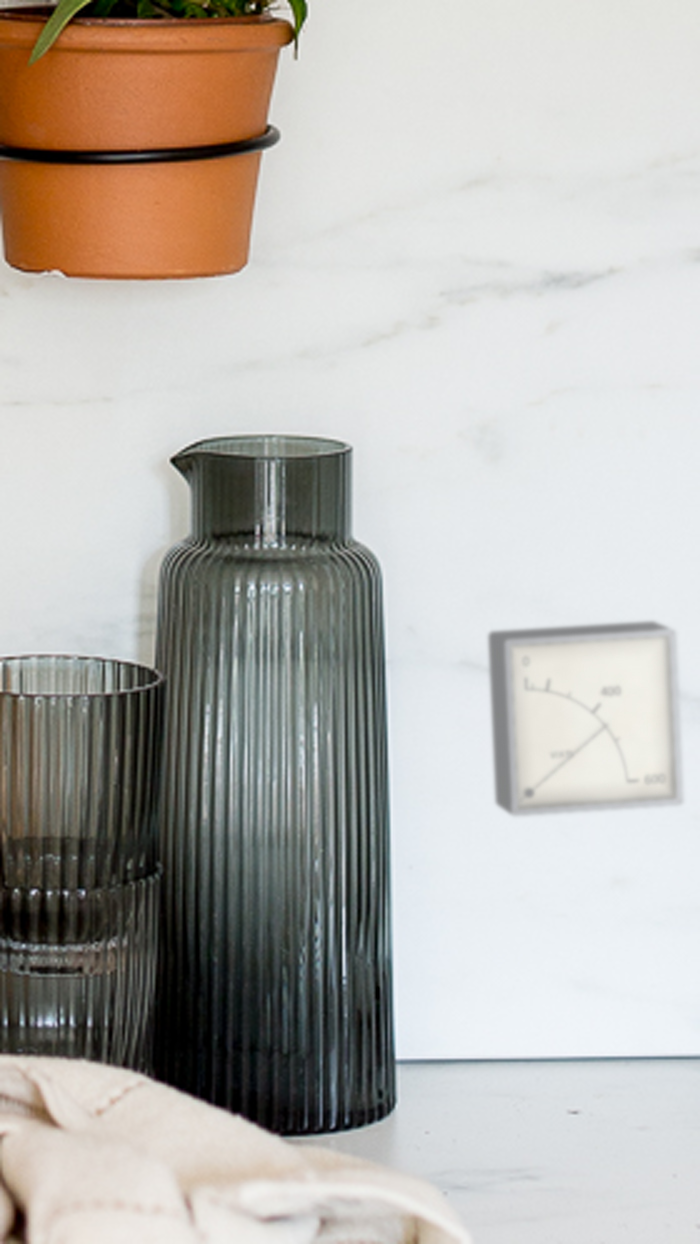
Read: 450V
